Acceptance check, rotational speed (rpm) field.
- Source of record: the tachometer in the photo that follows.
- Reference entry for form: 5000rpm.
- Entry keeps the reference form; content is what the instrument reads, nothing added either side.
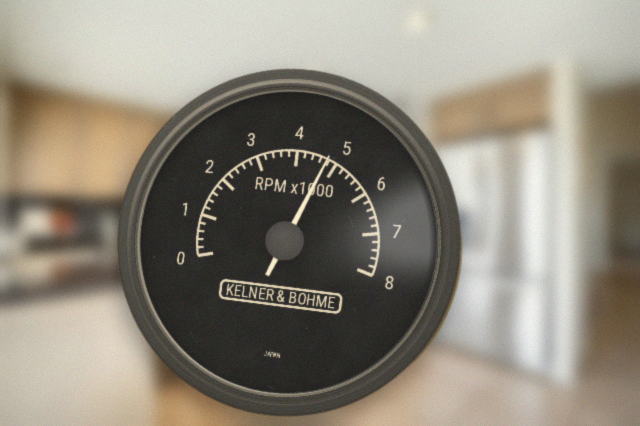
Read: 4800rpm
